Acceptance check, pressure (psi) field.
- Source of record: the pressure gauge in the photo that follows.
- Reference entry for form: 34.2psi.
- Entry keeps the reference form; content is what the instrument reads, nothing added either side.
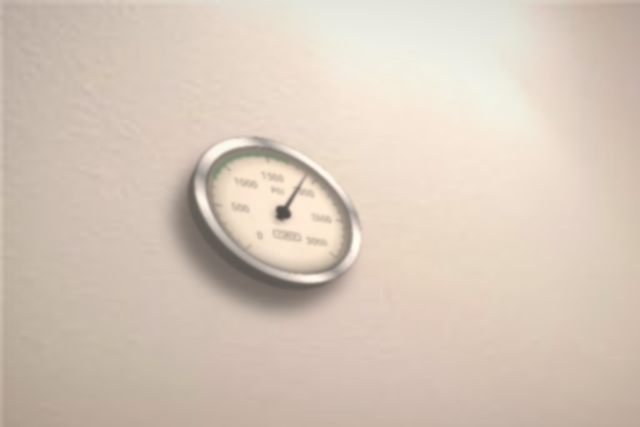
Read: 1900psi
